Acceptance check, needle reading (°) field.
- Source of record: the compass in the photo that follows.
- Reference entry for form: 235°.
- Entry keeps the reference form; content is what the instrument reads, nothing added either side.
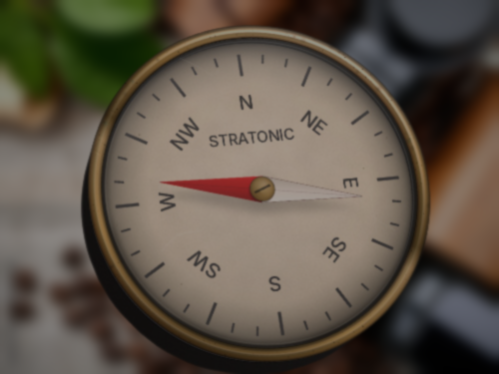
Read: 280°
